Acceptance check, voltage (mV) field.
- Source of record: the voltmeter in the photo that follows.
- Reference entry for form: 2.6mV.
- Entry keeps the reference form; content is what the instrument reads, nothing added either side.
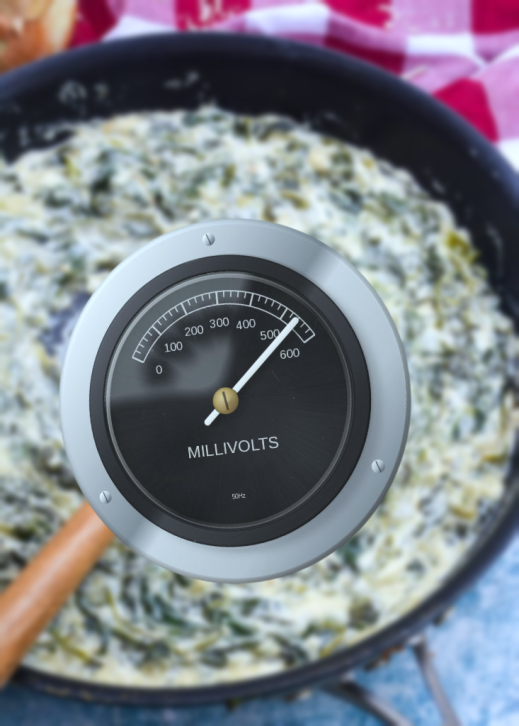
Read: 540mV
